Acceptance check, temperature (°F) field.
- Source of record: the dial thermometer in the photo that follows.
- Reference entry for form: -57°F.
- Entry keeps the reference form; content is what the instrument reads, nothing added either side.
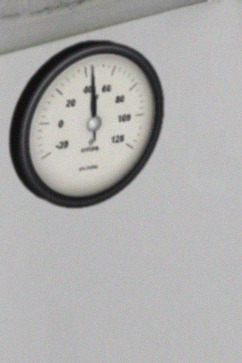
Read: 44°F
